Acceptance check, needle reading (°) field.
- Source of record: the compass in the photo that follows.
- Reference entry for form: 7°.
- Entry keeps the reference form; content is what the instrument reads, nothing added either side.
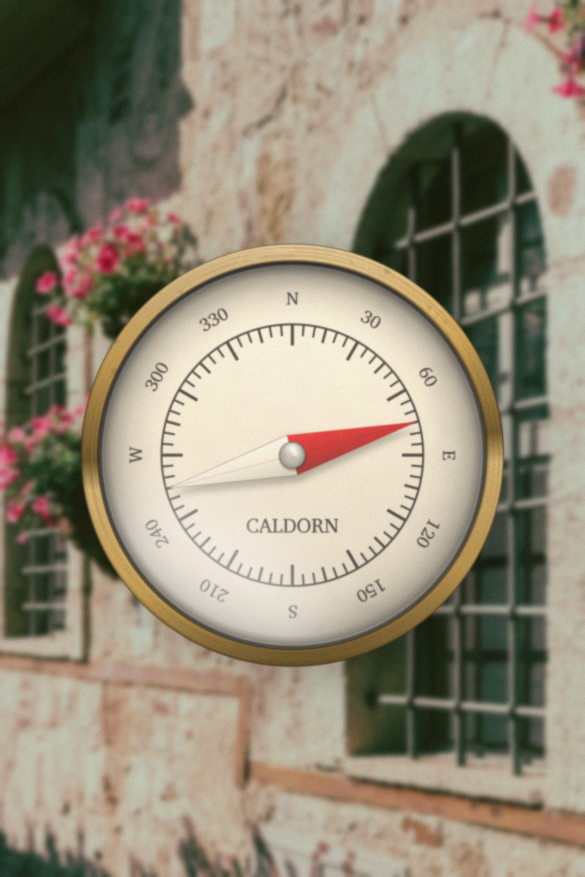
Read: 75°
